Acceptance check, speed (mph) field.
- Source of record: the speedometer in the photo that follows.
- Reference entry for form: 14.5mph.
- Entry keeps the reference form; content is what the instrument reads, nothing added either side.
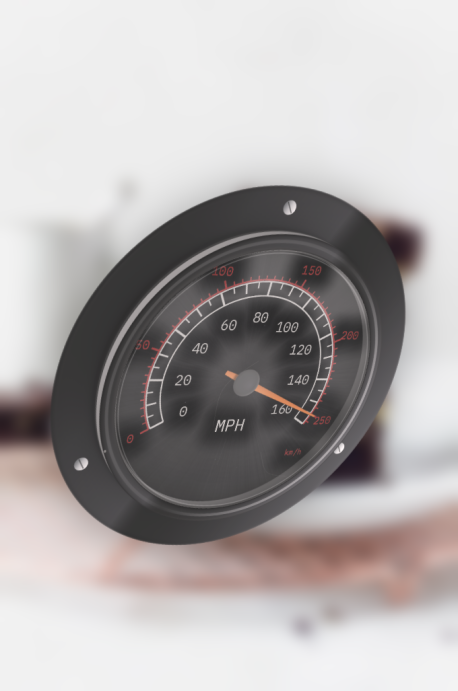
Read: 155mph
